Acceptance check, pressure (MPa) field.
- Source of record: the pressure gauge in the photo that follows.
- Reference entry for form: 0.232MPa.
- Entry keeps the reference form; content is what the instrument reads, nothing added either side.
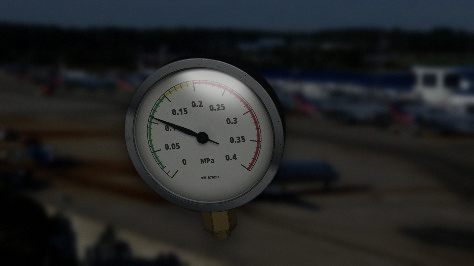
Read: 0.11MPa
